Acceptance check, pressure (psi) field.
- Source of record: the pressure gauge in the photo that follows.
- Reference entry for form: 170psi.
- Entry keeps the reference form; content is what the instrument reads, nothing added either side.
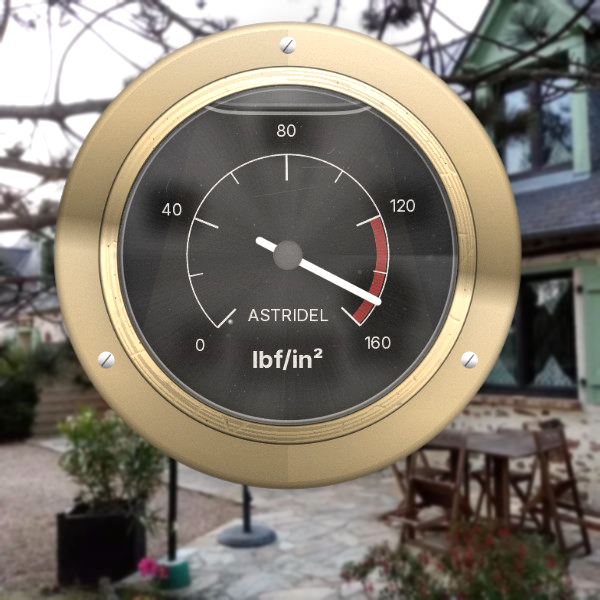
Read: 150psi
